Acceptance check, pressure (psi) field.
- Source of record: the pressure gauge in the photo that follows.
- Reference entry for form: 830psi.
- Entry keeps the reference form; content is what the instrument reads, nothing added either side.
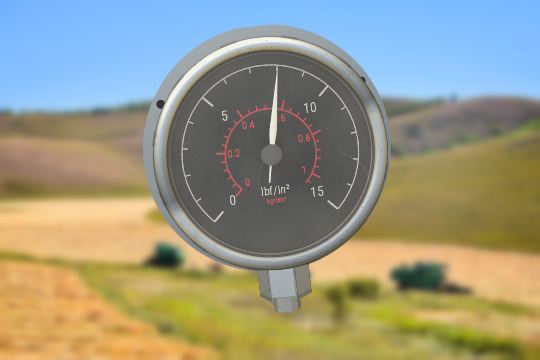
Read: 8psi
